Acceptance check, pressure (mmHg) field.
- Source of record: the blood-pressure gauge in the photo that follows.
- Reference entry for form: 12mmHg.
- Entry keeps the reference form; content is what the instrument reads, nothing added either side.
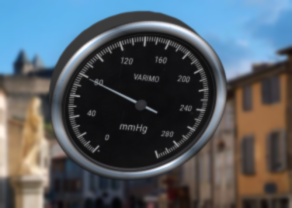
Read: 80mmHg
